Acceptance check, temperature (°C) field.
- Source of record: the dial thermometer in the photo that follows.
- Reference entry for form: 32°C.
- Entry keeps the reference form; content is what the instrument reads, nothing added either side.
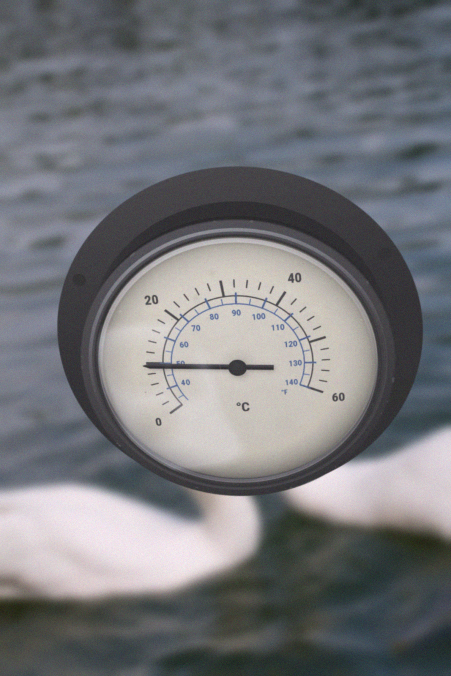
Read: 10°C
